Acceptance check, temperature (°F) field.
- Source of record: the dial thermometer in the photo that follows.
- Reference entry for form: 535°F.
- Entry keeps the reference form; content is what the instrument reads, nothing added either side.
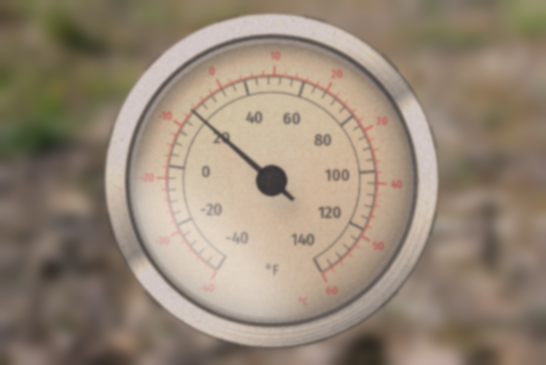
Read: 20°F
